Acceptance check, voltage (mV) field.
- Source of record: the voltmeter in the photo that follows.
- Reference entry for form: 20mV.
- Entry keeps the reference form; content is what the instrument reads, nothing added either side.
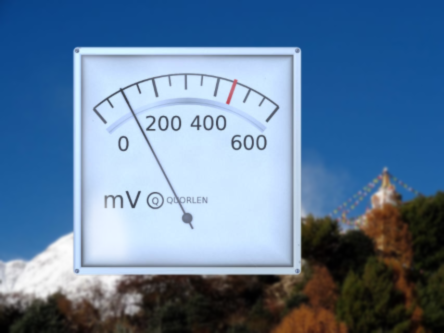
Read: 100mV
